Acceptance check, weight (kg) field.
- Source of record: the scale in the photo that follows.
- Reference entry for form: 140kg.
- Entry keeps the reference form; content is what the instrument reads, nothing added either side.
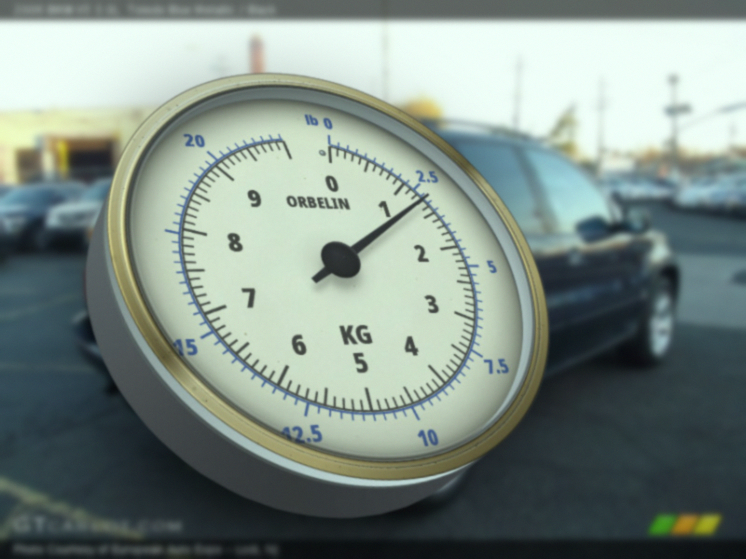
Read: 1.3kg
